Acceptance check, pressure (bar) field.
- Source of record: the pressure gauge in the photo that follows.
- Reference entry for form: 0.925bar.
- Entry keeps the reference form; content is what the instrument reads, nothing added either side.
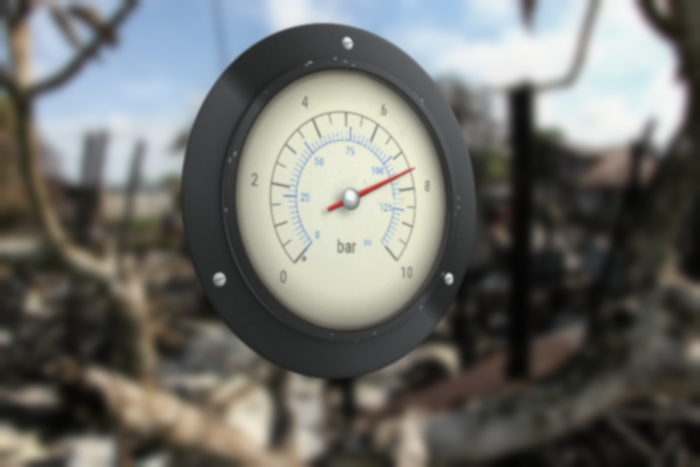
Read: 7.5bar
